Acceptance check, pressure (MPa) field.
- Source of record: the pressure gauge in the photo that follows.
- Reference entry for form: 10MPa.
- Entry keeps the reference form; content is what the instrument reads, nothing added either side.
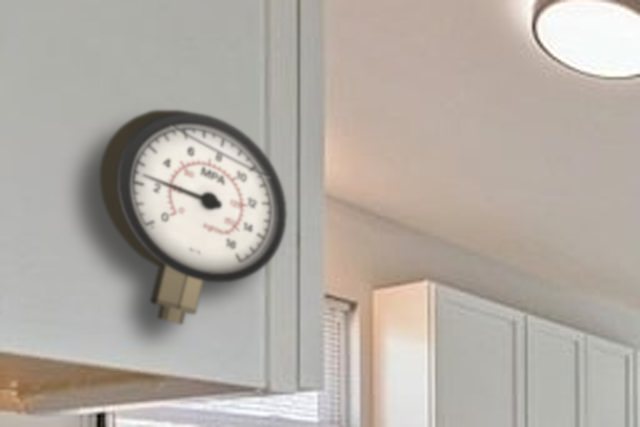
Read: 2.5MPa
